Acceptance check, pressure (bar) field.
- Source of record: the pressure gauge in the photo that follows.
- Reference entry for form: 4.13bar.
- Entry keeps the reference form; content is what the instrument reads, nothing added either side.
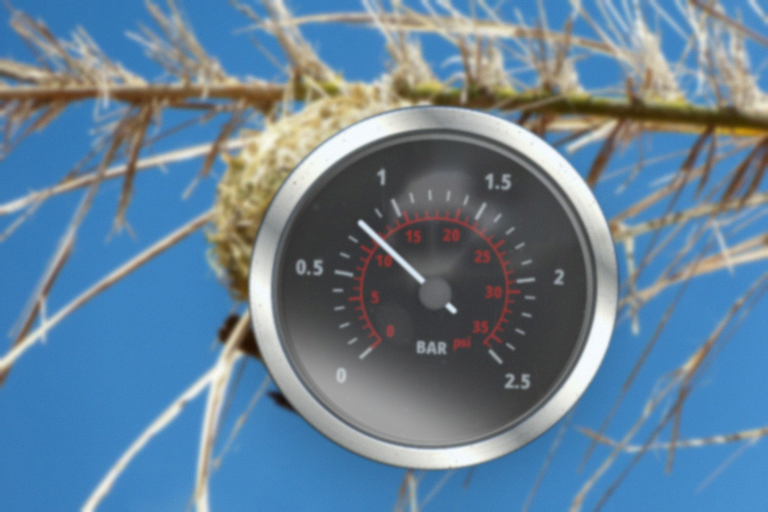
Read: 0.8bar
